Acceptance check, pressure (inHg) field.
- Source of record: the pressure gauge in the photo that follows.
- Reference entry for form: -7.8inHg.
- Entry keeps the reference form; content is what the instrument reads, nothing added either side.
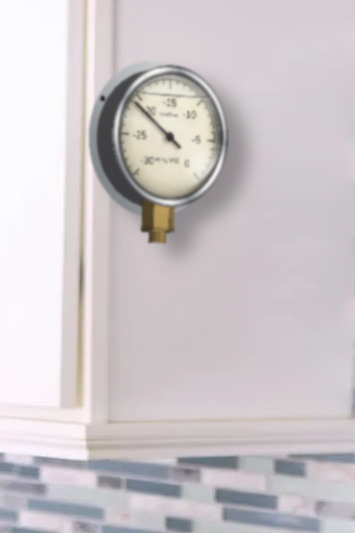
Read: -21inHg
